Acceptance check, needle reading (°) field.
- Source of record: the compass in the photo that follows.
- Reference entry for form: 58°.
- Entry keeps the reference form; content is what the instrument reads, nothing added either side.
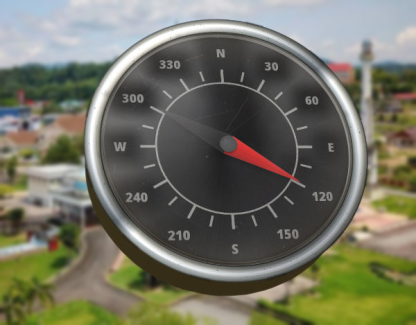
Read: 120°
